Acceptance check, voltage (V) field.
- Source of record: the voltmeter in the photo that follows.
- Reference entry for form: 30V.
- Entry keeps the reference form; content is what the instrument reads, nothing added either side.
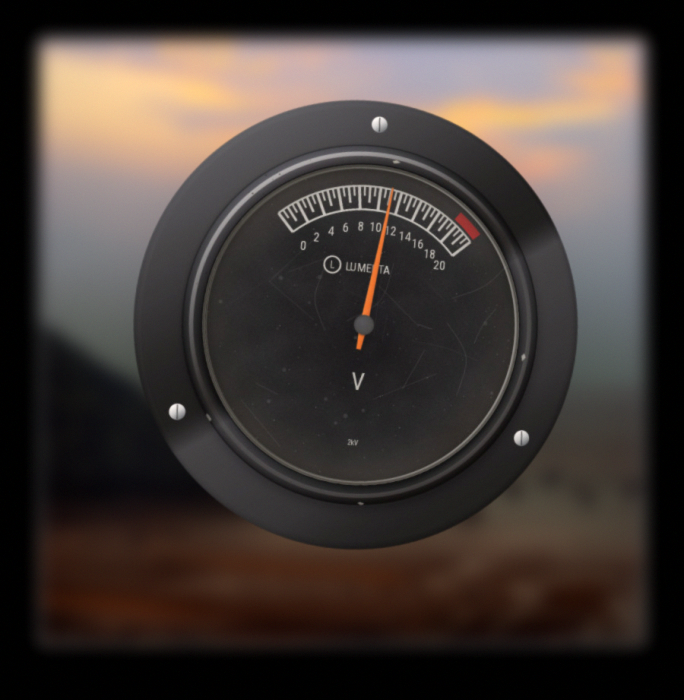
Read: 11V
